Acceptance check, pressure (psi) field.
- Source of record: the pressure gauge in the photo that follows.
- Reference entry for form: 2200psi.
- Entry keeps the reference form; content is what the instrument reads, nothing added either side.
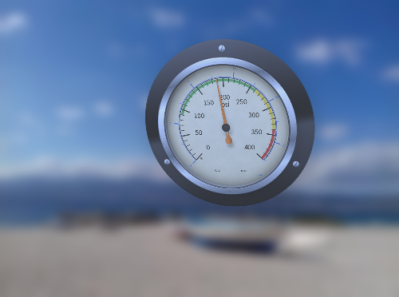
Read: 190psi
